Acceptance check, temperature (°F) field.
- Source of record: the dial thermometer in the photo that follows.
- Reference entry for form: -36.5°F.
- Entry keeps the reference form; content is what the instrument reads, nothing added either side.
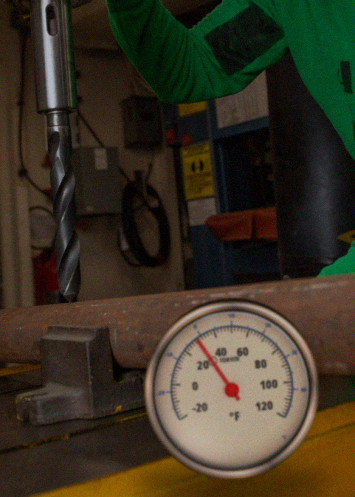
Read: 30°F
